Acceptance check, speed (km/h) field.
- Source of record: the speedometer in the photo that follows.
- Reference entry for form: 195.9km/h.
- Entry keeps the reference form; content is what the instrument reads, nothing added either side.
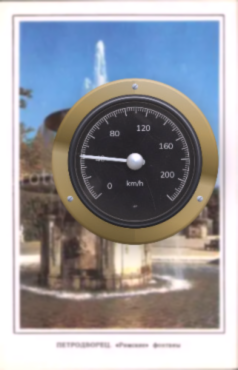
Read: 40km/h
